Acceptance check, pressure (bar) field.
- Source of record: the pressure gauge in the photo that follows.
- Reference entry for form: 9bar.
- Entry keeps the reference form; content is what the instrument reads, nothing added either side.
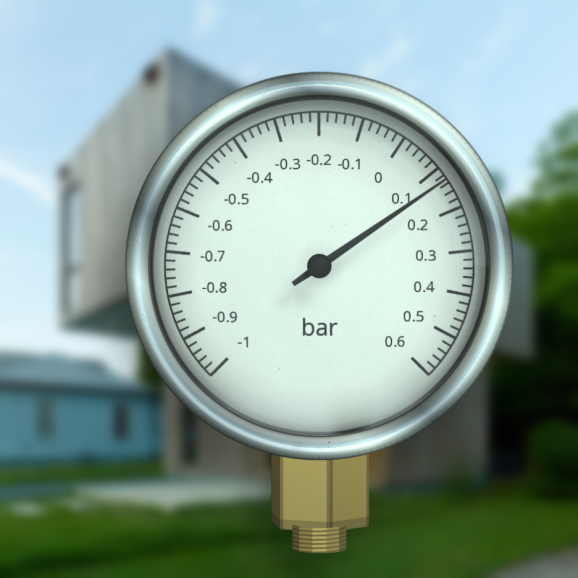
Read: 0.13bar
